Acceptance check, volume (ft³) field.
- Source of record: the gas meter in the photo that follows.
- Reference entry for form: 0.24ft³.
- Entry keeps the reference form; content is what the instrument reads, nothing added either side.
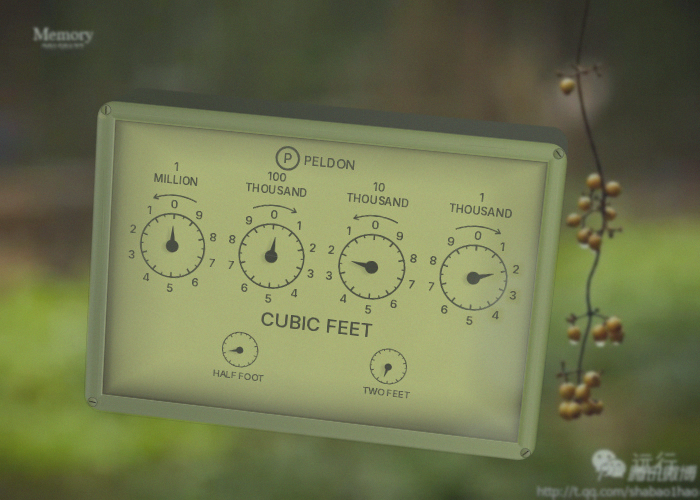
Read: 2200ft³
